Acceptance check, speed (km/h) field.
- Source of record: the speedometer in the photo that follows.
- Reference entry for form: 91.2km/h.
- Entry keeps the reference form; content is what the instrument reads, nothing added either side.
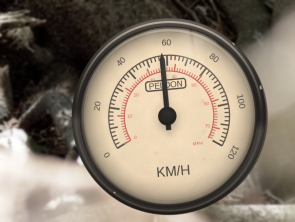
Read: 58km/h
